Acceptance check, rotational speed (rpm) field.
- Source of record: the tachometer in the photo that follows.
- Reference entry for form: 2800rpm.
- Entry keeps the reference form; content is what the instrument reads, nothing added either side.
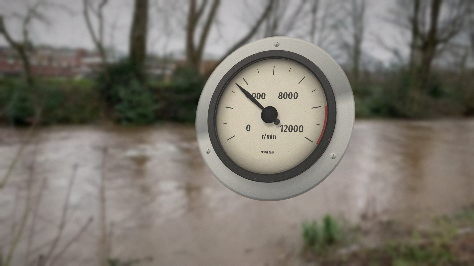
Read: 3500rpm
